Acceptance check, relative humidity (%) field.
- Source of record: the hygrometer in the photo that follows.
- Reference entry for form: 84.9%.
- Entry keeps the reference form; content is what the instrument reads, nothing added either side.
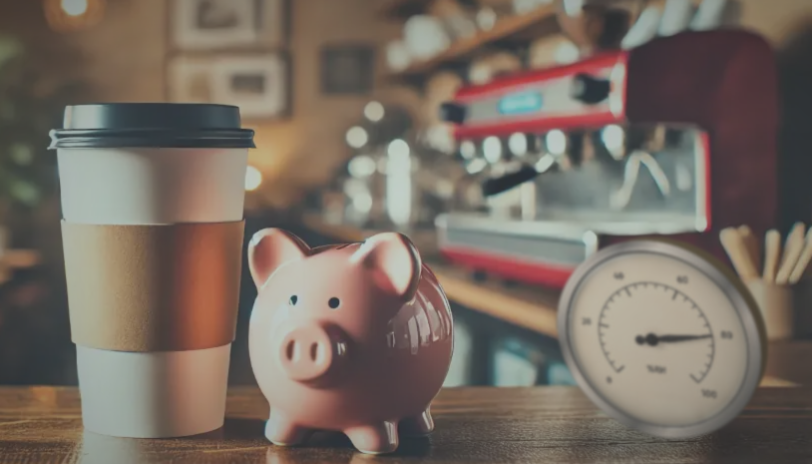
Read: 80%
